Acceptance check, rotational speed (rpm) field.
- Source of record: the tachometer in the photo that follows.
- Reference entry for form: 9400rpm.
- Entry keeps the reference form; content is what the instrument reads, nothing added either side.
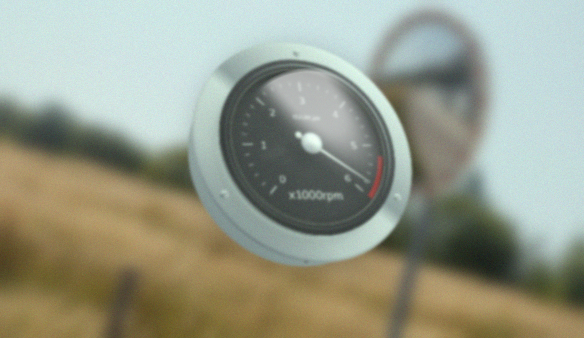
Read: 5800rpm
